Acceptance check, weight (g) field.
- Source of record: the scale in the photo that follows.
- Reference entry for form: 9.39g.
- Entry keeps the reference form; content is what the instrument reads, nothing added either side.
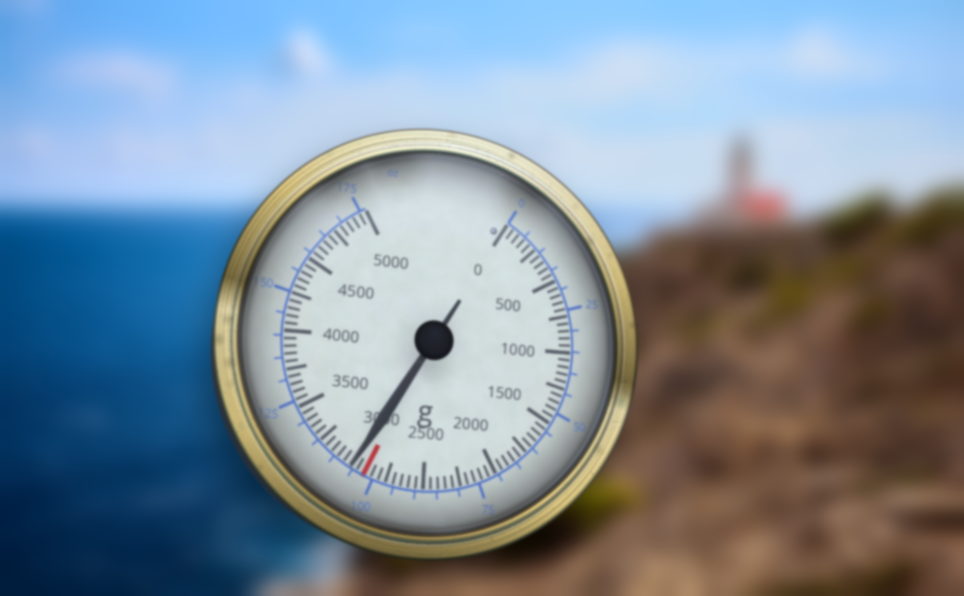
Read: 3000g
